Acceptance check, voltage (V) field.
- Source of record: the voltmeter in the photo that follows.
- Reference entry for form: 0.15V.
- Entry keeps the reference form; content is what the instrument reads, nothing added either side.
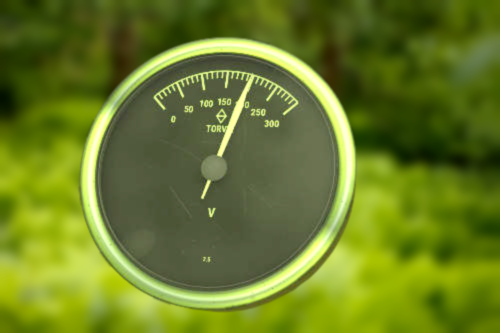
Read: 200V
